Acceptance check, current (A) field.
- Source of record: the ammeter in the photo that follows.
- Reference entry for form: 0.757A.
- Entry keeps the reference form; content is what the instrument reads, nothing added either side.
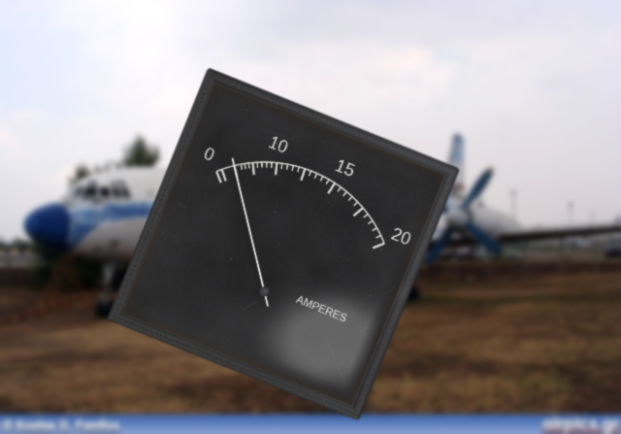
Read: 5A
